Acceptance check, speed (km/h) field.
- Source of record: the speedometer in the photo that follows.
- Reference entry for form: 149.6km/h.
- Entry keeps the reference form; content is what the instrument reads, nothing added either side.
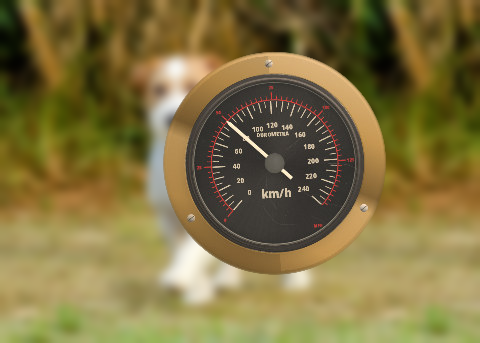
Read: 80km/h
